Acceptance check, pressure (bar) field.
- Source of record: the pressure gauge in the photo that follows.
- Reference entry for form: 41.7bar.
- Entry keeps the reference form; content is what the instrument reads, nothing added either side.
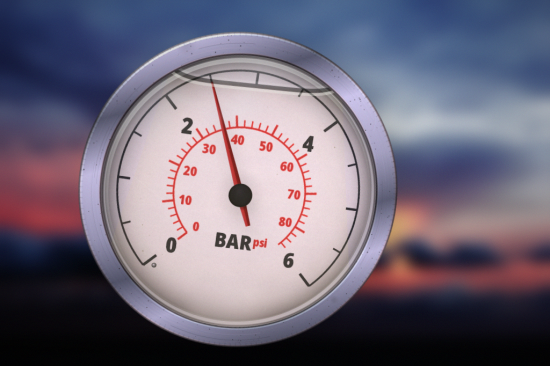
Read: 2.5bar
